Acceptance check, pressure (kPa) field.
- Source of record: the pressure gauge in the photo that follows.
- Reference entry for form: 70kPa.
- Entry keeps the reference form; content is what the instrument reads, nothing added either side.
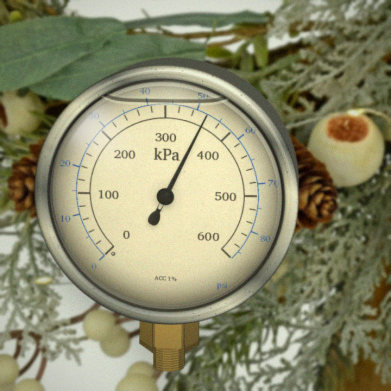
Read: 360kPa
